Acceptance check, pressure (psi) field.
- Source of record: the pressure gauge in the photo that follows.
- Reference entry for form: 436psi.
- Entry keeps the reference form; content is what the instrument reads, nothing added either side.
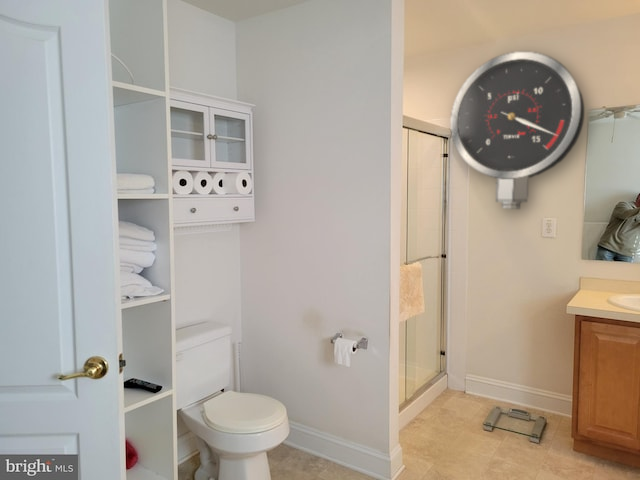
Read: 14psi
